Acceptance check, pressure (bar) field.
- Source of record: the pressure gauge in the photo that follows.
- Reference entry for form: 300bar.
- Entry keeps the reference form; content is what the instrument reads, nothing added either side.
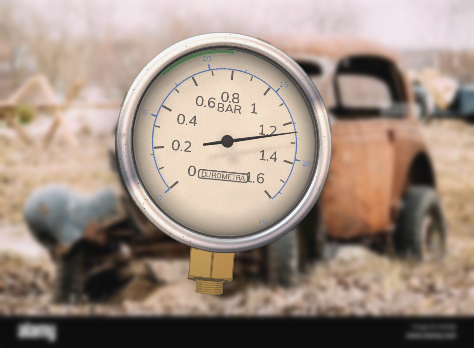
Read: 1.25bar
